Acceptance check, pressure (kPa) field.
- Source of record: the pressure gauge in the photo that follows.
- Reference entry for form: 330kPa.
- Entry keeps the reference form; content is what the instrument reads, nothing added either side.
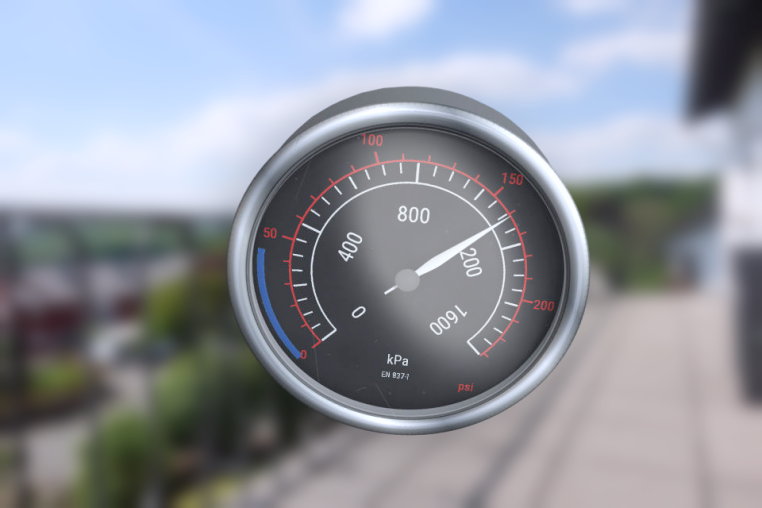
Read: 1100kPa
